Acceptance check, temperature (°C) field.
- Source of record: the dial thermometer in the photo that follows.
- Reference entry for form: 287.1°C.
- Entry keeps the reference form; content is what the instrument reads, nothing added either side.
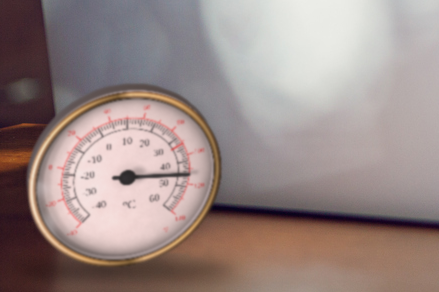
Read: 45°C
